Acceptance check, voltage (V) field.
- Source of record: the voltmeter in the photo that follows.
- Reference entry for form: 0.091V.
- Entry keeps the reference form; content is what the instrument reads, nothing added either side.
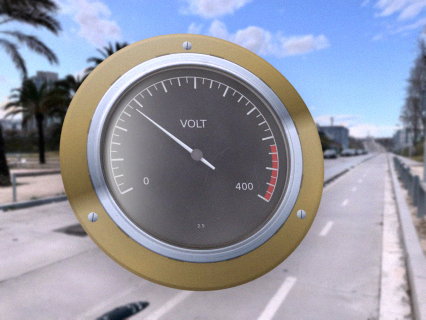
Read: 110V
